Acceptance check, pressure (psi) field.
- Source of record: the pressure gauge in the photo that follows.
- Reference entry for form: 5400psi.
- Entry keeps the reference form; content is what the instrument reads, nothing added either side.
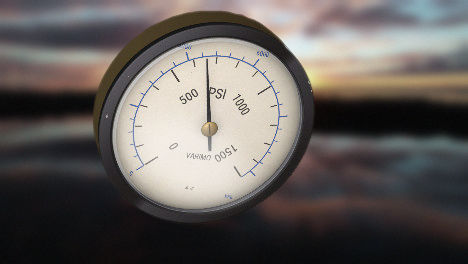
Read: 650psi
